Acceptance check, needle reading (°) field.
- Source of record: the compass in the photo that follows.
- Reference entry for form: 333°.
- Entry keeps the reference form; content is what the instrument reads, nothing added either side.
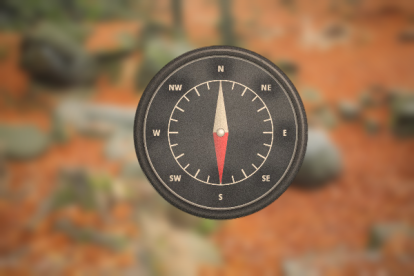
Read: 180°
